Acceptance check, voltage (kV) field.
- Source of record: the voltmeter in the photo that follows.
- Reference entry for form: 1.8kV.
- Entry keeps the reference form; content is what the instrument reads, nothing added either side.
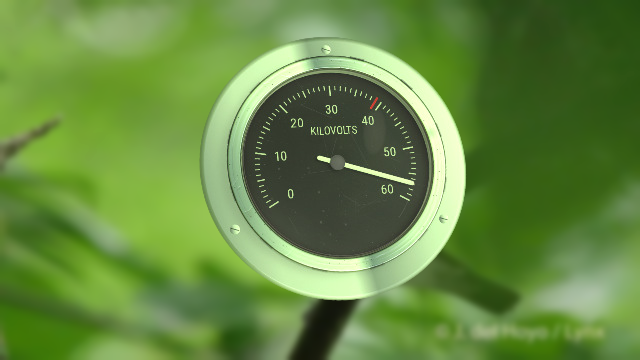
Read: 57kV
